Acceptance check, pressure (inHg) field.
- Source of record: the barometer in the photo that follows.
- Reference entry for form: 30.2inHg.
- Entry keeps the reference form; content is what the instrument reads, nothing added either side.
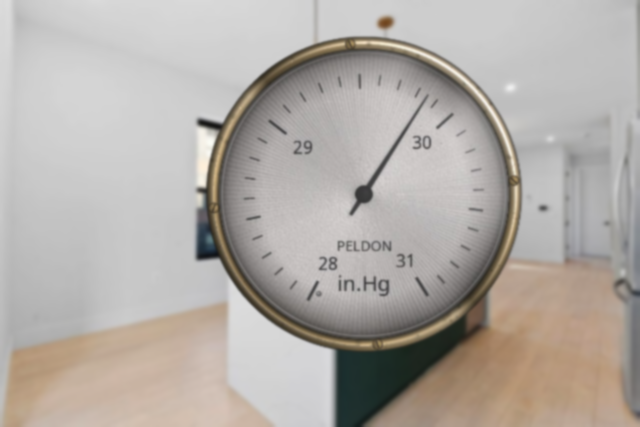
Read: 29.85inHg
